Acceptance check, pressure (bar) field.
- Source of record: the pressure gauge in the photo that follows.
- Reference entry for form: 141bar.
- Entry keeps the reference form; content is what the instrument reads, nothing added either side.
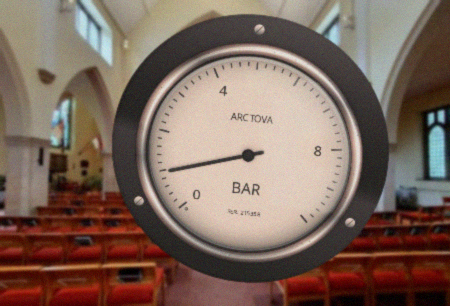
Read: 1bar
